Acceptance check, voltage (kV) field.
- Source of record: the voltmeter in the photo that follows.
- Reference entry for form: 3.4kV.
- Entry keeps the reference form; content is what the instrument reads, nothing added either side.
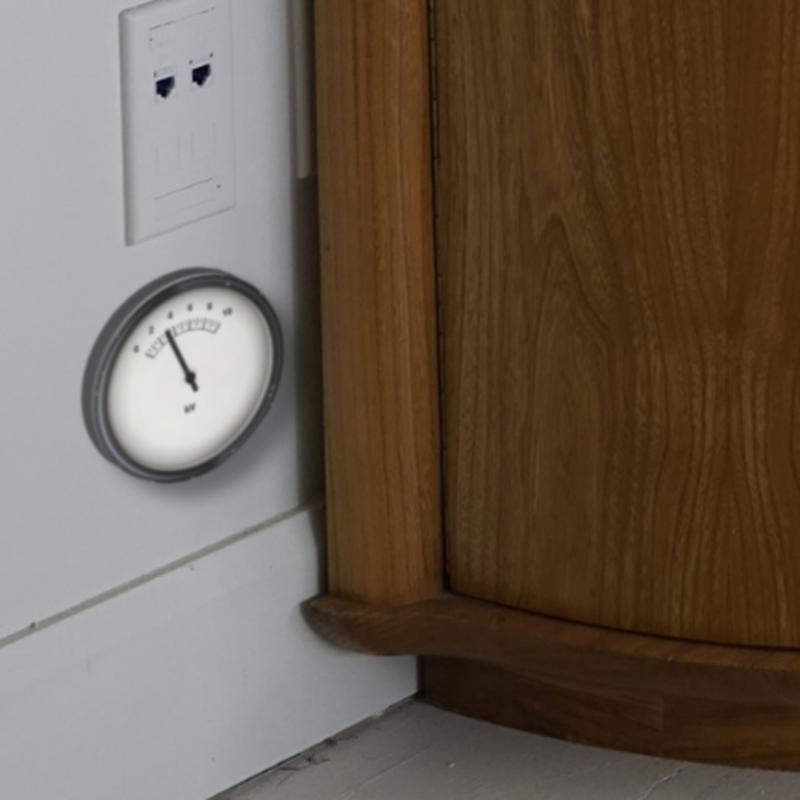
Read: 3kV
